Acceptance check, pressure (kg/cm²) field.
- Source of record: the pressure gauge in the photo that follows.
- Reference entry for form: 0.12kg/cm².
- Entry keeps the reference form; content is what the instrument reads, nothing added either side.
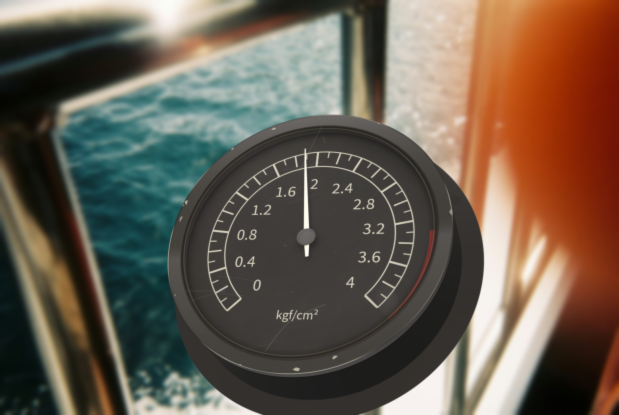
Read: 1.9kg/cm²
